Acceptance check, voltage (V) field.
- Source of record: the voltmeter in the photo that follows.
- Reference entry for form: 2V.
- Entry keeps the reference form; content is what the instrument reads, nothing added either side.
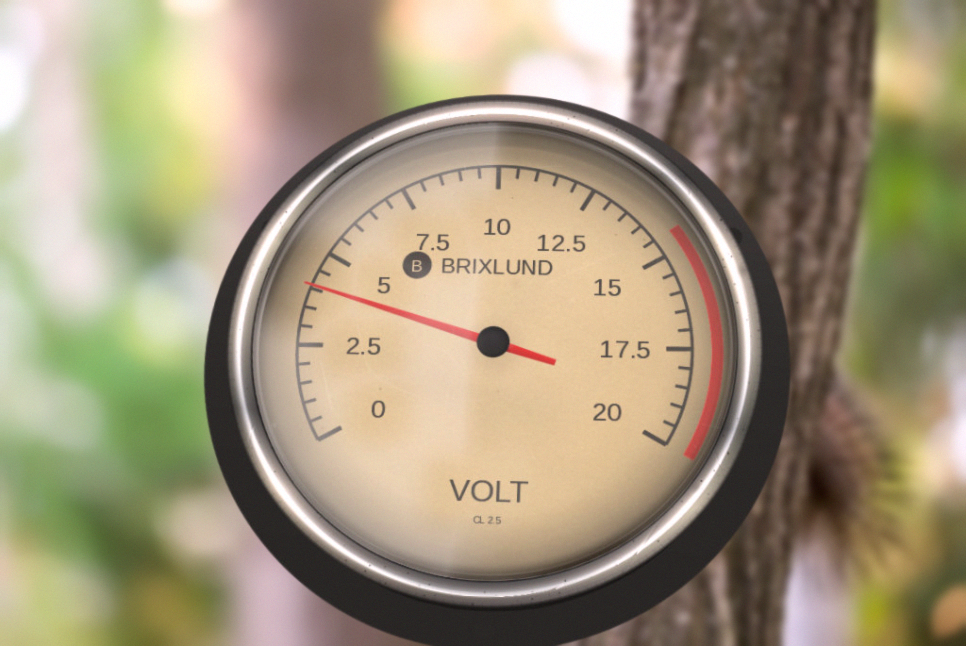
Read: 4V
